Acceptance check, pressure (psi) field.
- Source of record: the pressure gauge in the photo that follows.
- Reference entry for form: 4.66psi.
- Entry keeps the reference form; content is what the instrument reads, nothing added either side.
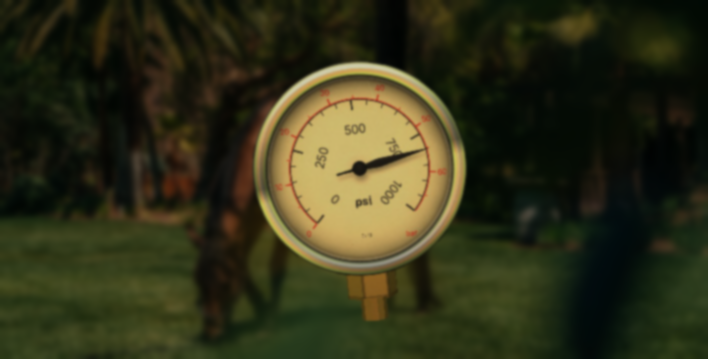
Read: 800psi
